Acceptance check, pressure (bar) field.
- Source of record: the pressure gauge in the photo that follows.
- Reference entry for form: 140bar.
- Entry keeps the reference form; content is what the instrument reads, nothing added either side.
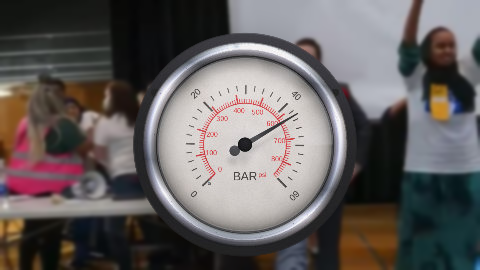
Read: 43bar
